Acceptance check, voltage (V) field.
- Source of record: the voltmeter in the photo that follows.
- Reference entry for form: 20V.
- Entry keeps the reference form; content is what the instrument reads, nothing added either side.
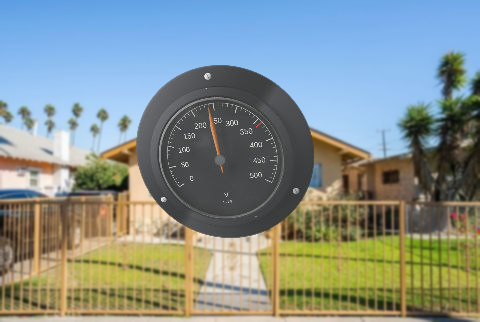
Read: 240V
